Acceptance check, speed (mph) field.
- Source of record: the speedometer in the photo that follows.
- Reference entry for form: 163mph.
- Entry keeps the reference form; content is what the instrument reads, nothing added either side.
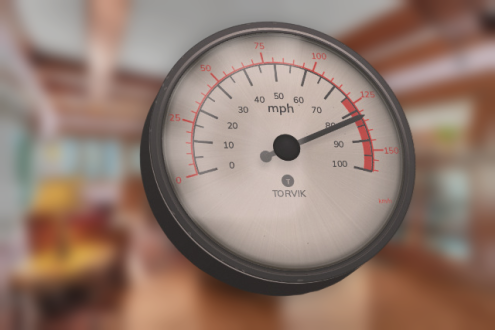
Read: 82.5mph
